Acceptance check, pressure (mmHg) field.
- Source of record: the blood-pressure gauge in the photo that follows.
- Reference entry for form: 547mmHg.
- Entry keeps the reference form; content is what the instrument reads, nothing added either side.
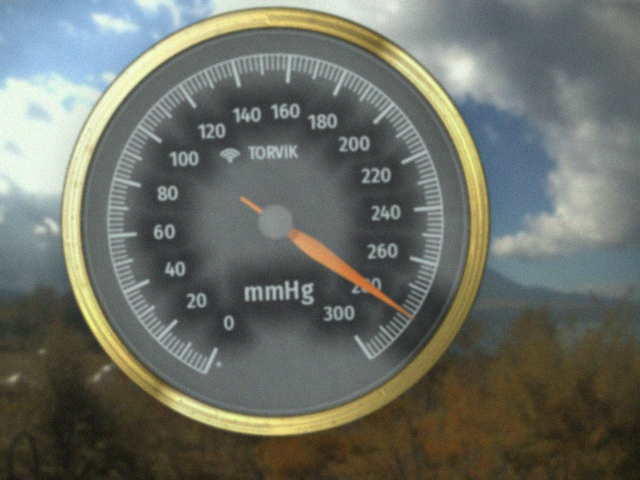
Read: 280mmHg
